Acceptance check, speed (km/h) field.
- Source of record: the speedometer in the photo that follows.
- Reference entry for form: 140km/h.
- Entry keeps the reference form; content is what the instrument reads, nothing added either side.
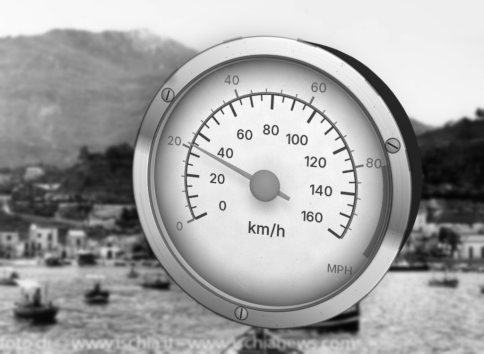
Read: 35km/h
